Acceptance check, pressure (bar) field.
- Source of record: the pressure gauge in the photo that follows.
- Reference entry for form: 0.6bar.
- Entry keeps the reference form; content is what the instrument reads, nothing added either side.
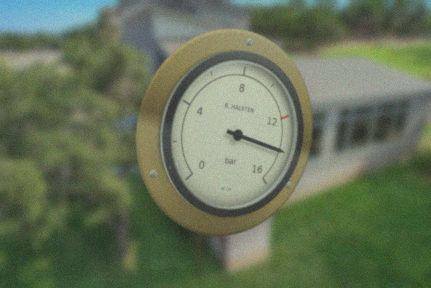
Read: 14bar
